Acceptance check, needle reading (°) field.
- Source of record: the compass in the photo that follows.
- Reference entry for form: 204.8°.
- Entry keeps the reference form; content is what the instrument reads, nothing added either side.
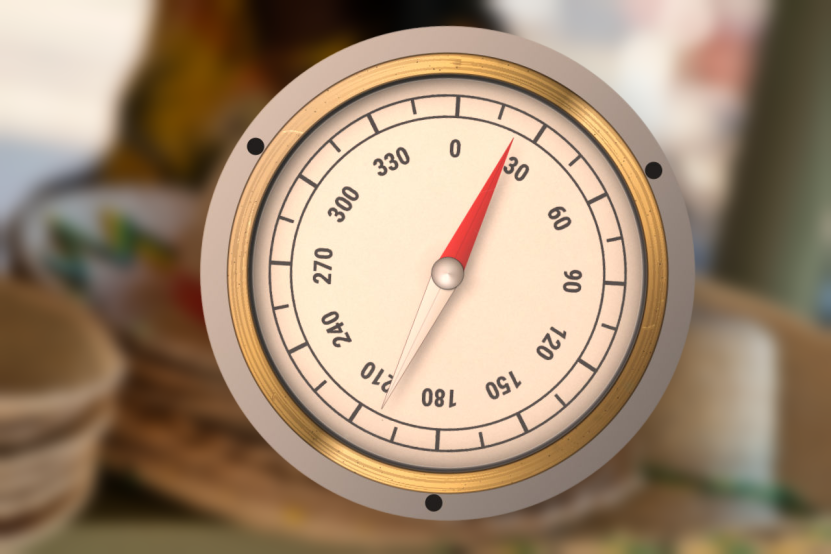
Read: 22.5°
